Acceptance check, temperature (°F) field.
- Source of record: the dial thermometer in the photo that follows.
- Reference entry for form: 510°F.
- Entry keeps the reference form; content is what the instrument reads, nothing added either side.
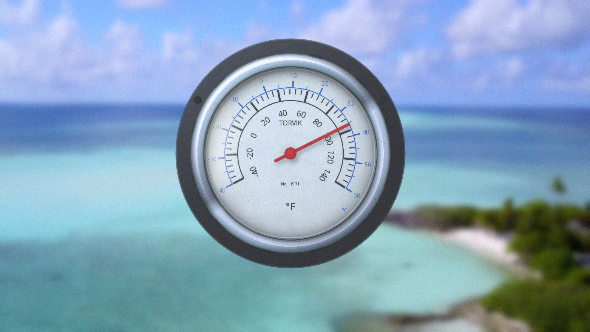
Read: 96°F
